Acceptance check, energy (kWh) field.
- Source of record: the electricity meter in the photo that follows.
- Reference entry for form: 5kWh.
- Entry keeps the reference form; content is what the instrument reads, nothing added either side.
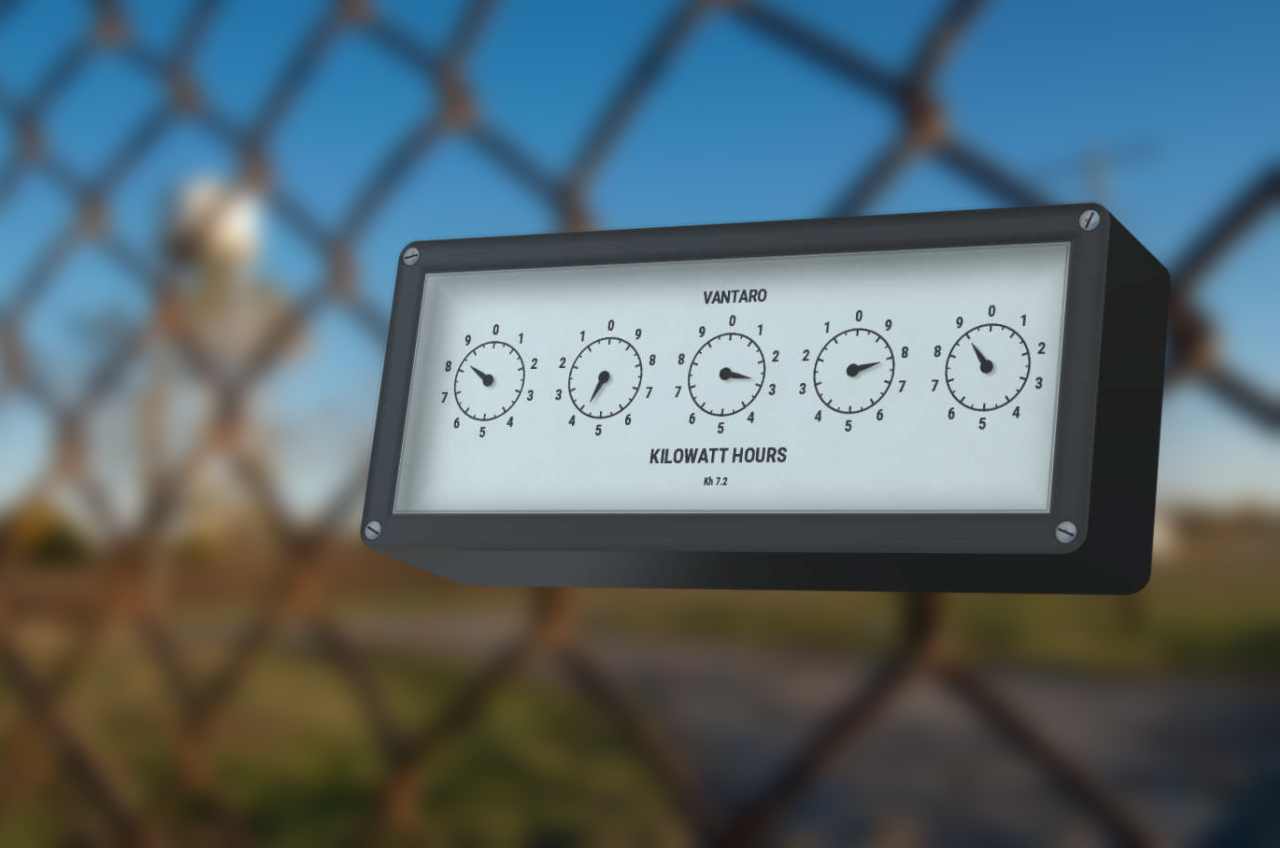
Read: 84279kWh
